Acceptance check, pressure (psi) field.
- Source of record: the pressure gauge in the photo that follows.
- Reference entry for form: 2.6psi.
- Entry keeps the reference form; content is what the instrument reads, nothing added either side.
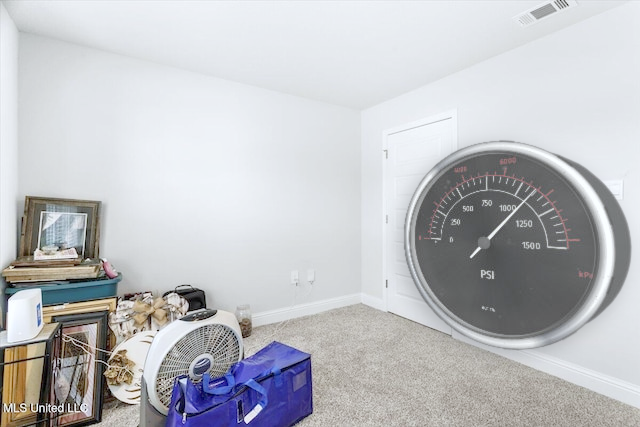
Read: 1100psi
